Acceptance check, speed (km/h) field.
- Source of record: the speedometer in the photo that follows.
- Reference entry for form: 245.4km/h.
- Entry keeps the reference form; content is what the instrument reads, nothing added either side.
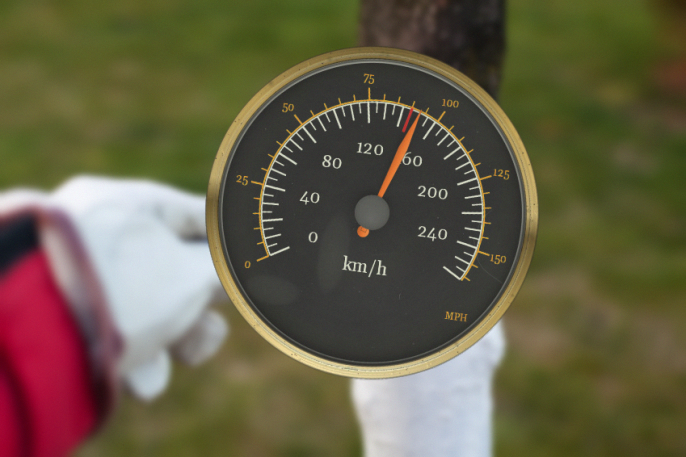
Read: 150km/h
